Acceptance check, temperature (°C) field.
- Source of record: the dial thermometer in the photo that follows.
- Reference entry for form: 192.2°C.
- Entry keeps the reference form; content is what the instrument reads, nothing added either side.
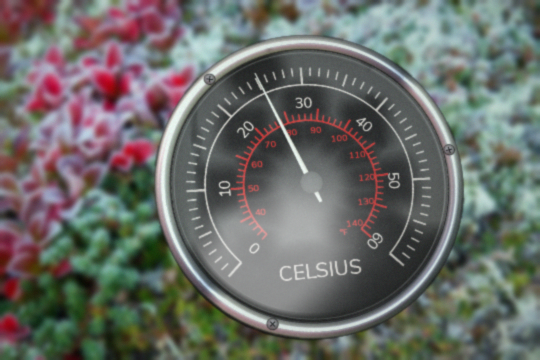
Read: 25°C
